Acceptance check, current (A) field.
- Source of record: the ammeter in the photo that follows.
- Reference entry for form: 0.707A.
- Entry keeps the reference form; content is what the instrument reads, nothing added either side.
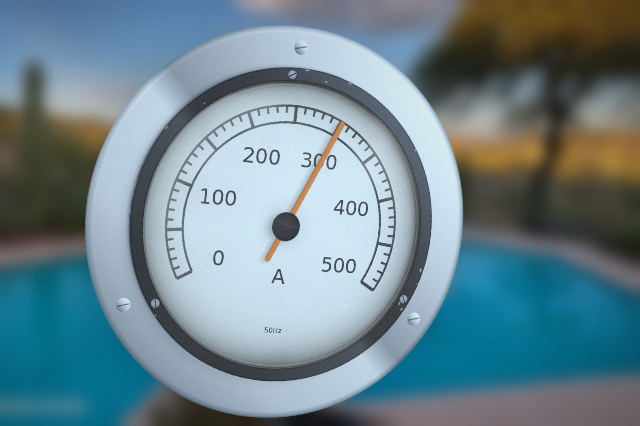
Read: 300A
